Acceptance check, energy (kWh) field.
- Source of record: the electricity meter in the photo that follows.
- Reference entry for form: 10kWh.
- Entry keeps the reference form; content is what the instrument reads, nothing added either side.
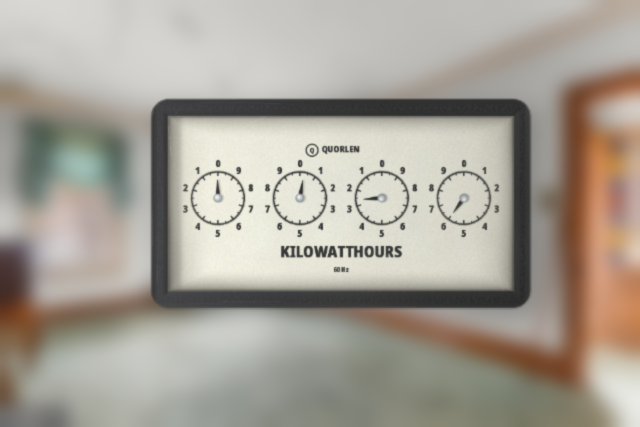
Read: 26kWh
